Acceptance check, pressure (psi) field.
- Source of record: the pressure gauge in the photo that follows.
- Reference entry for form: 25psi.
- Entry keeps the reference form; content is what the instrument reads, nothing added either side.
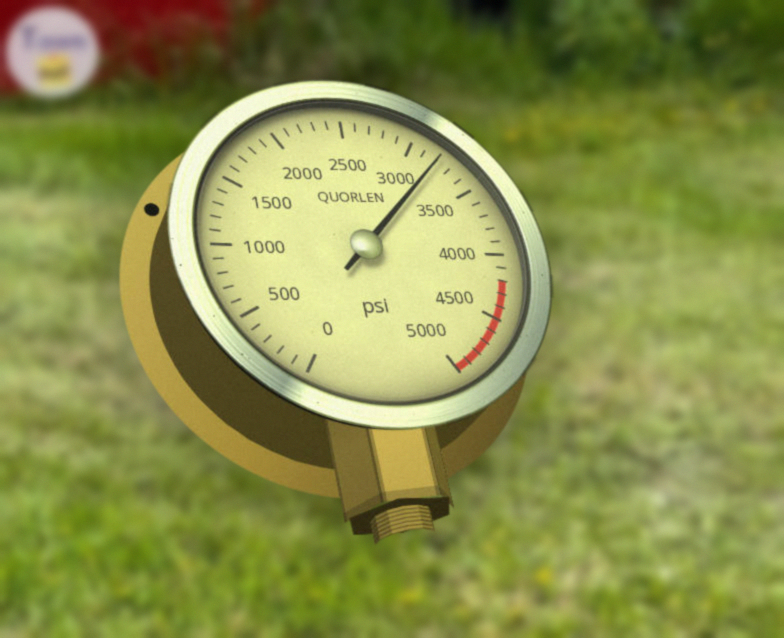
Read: 3200psi
